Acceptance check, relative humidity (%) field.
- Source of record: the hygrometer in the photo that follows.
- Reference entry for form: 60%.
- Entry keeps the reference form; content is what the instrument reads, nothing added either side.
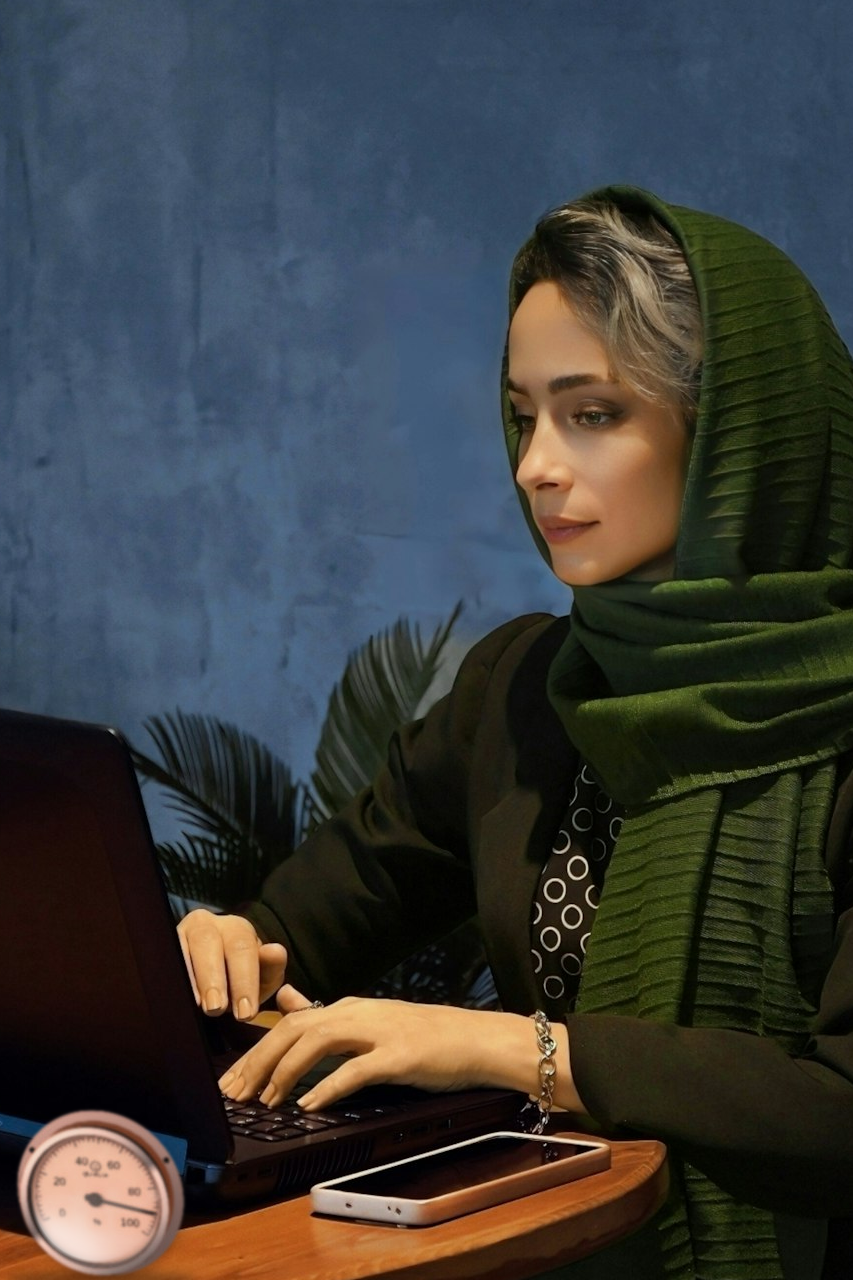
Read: 90%
